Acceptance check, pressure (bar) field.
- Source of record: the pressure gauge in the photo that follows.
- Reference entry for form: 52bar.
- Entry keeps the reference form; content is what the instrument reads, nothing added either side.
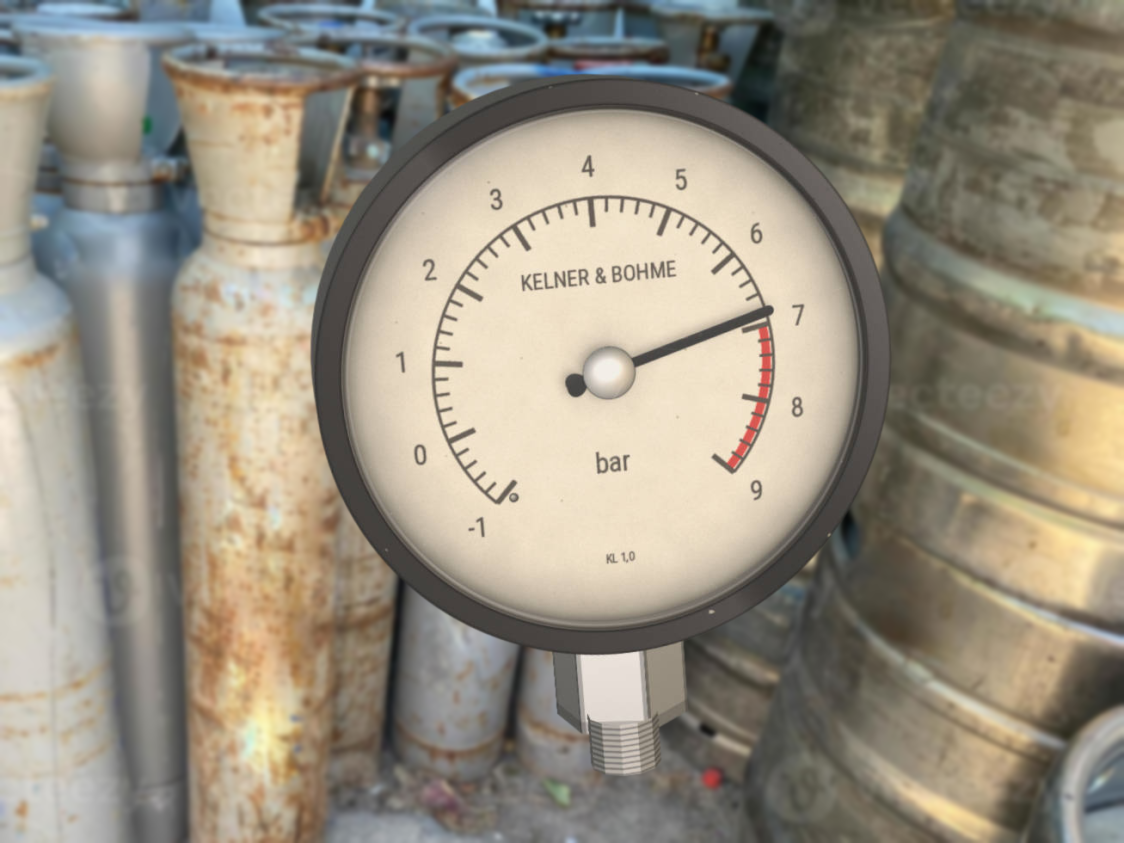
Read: 6.8bar
